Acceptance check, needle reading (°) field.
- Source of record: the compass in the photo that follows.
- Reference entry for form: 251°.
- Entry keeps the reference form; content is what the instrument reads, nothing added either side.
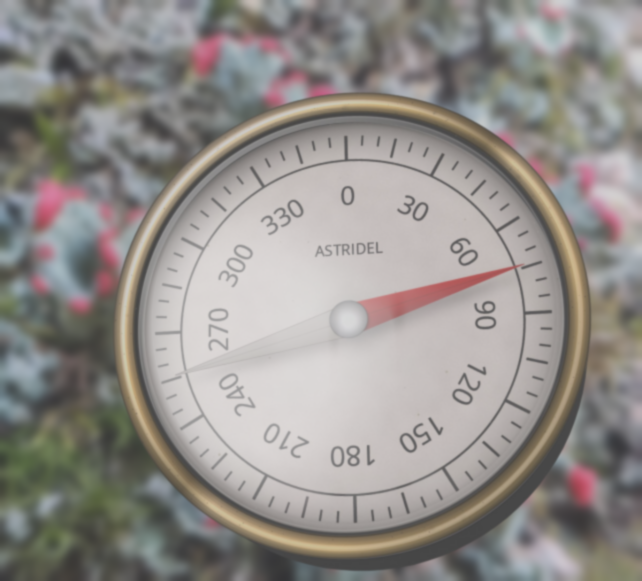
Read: 75°
